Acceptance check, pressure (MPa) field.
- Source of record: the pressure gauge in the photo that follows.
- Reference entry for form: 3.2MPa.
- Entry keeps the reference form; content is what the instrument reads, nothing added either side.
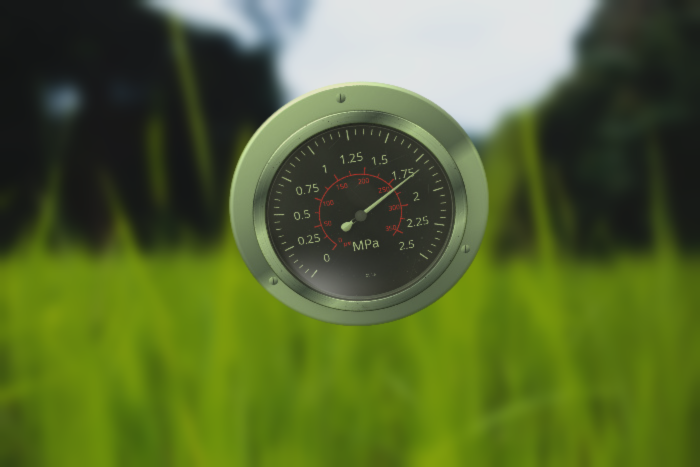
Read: 1.8MPa
